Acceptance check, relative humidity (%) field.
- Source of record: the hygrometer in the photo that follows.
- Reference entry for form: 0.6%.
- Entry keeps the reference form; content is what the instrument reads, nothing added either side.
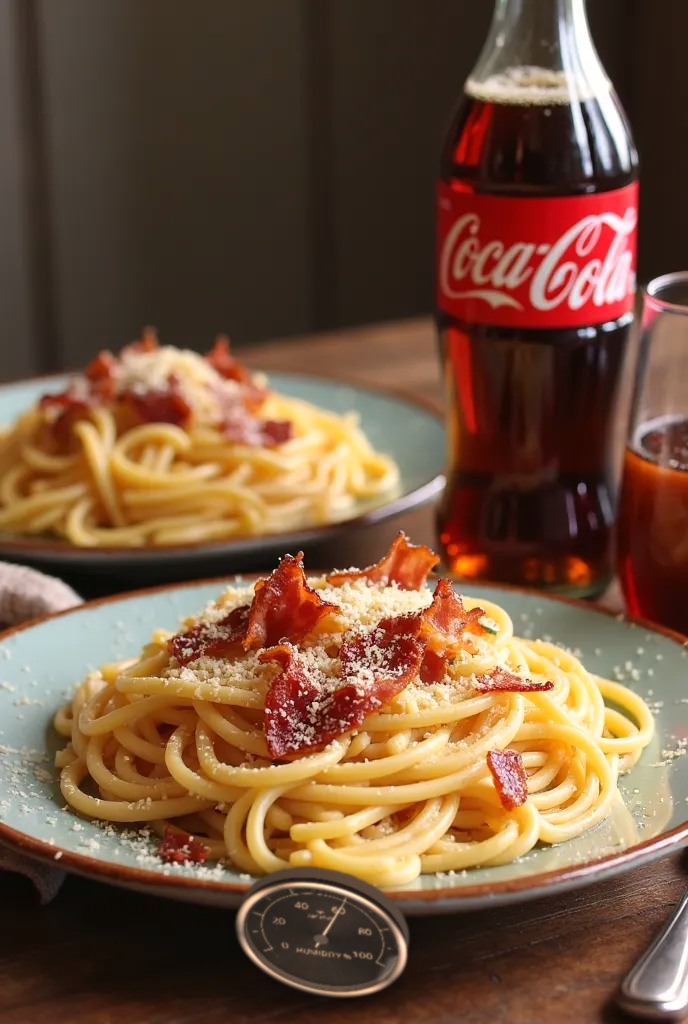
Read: 60%
